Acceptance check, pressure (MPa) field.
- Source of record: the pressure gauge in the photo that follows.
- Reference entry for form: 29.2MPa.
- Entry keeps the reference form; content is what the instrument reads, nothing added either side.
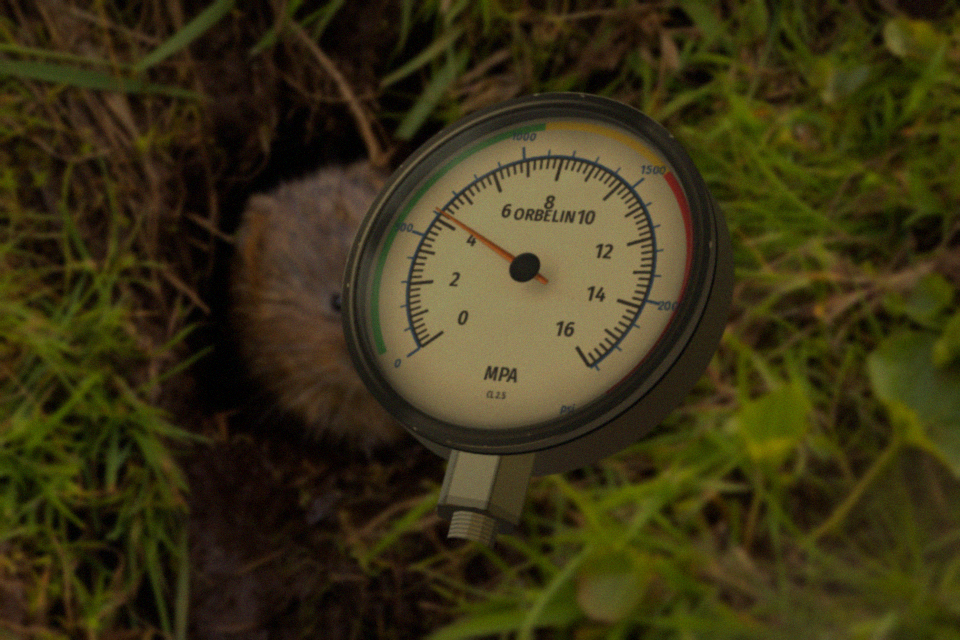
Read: 4.2MPa
